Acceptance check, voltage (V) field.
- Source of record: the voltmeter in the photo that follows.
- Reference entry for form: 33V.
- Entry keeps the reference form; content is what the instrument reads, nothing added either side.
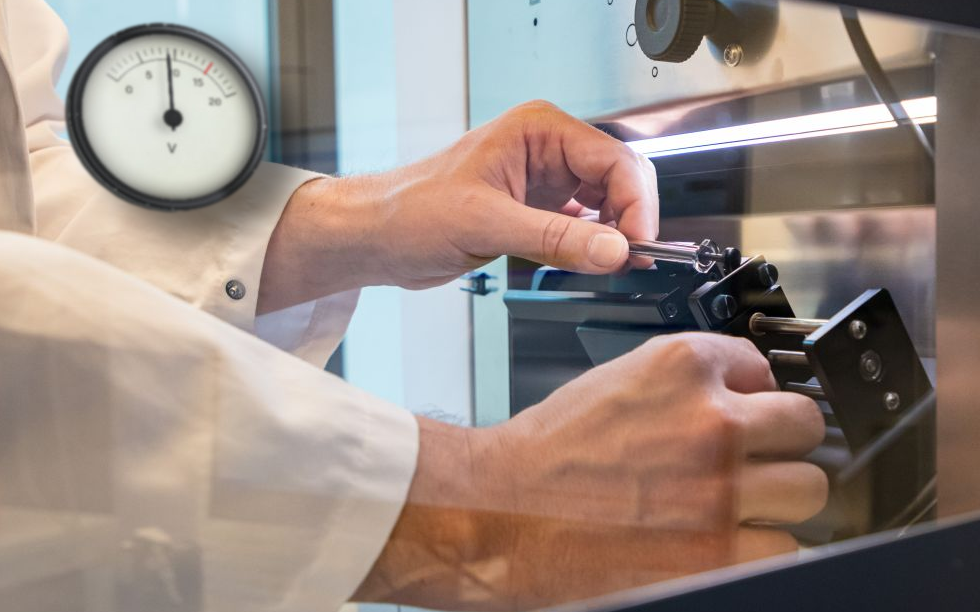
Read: 9V
